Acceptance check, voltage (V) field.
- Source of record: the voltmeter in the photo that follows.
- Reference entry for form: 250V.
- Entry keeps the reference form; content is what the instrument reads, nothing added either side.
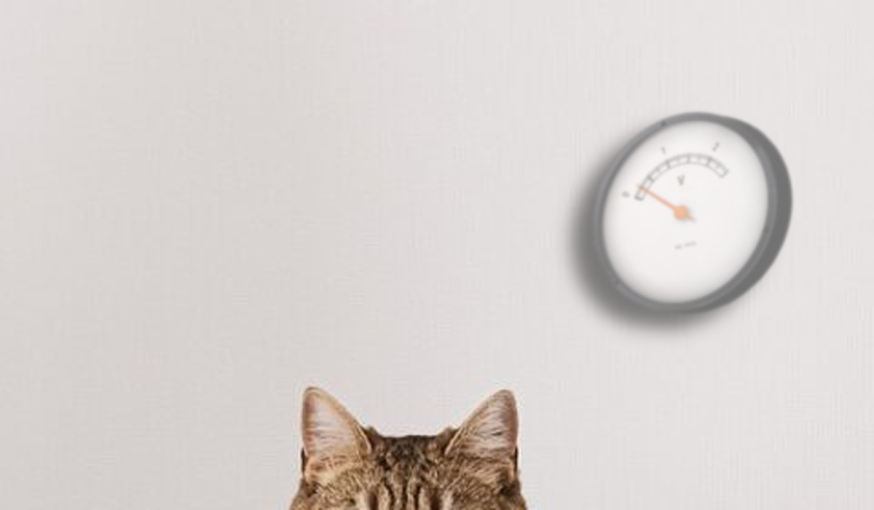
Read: 0.25V
